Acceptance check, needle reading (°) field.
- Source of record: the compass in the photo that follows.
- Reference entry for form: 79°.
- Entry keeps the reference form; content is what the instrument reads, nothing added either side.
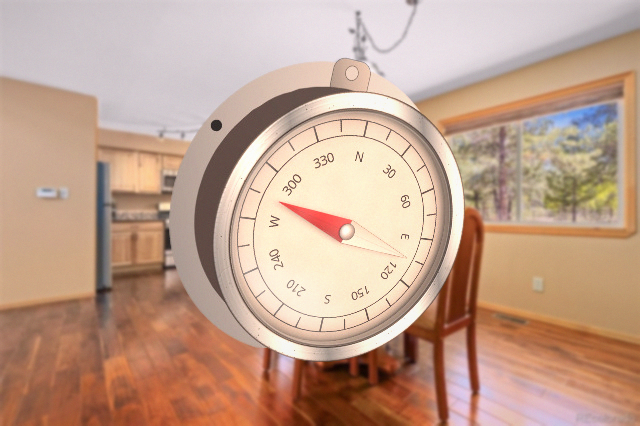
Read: 285°
